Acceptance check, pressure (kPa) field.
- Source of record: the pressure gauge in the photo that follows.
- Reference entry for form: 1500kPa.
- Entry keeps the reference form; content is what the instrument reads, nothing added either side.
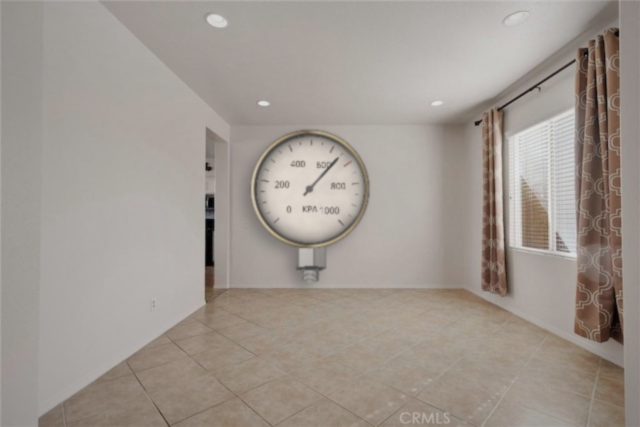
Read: 650kPa
